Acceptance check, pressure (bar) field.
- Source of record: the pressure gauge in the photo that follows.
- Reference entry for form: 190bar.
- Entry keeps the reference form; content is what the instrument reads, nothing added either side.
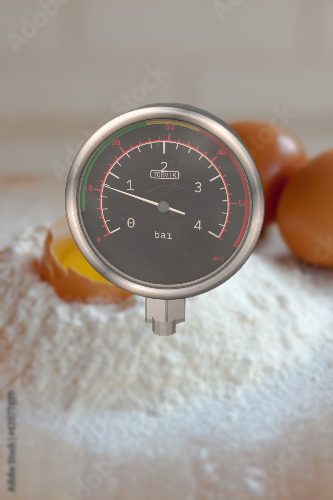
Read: 0.8bar
